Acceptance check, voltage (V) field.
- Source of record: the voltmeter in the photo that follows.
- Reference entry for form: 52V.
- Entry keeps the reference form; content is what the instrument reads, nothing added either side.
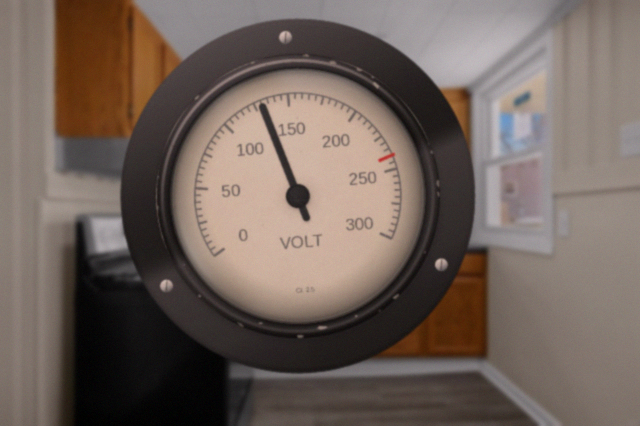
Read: 130V
